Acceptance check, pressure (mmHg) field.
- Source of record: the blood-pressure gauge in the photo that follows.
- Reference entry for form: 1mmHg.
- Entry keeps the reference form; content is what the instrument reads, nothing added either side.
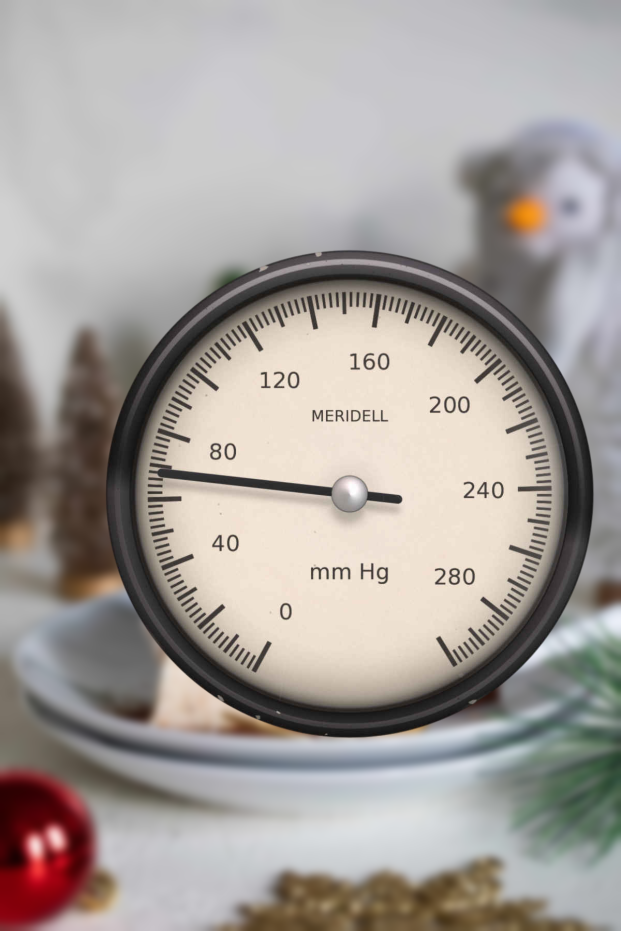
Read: 68mmHg
